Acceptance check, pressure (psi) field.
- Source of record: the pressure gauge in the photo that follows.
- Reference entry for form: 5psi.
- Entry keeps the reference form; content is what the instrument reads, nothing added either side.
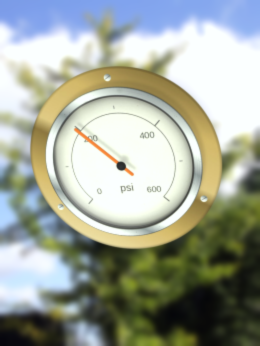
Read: 200psi
